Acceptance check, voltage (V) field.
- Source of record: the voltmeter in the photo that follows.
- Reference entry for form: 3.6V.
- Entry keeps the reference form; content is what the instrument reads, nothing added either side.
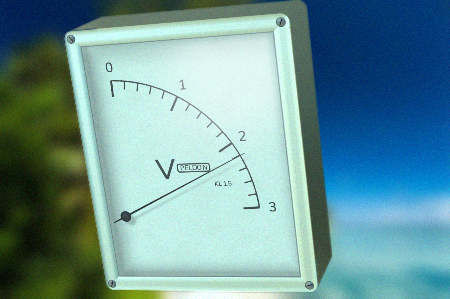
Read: 2.2V
